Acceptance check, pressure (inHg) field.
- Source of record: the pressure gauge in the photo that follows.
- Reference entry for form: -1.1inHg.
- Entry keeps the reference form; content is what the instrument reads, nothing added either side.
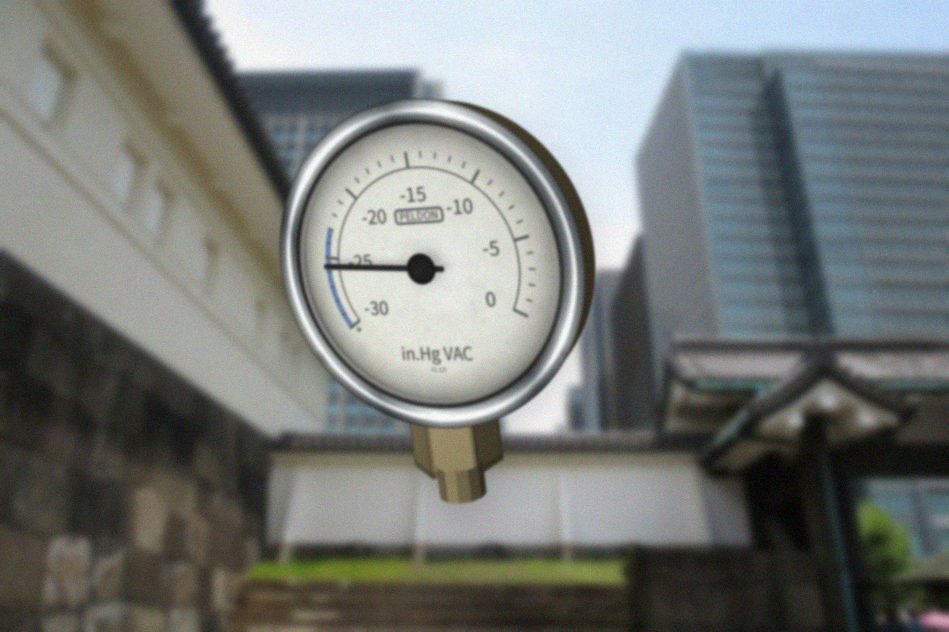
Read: -25.5inHg
